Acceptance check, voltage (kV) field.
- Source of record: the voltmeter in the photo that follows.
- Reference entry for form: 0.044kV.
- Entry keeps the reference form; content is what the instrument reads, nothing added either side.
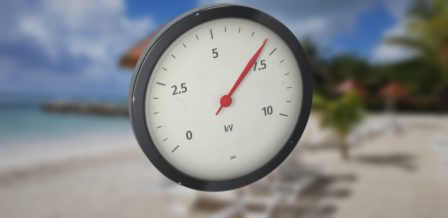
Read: 7kV
